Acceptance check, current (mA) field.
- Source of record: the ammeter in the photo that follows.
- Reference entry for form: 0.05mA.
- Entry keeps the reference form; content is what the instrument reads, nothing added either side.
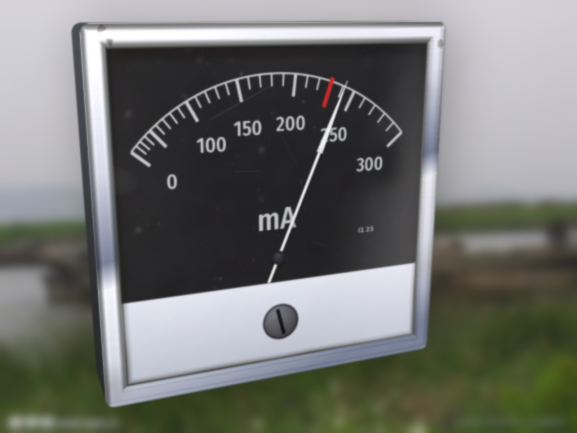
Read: 240mA
